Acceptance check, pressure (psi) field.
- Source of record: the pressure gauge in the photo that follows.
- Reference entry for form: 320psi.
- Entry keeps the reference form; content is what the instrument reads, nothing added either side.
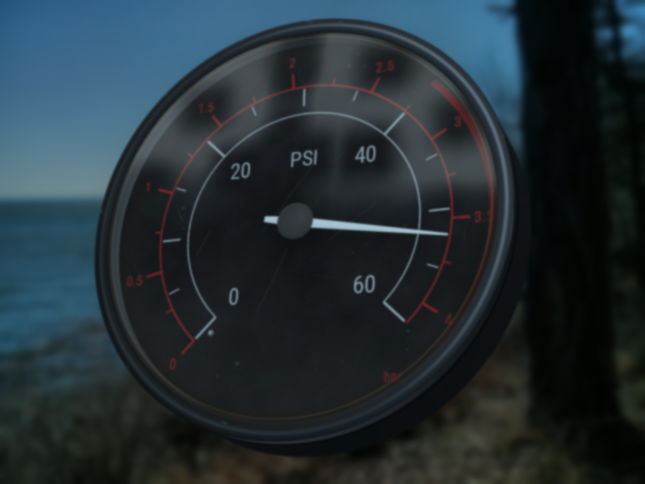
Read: 52.5psi
